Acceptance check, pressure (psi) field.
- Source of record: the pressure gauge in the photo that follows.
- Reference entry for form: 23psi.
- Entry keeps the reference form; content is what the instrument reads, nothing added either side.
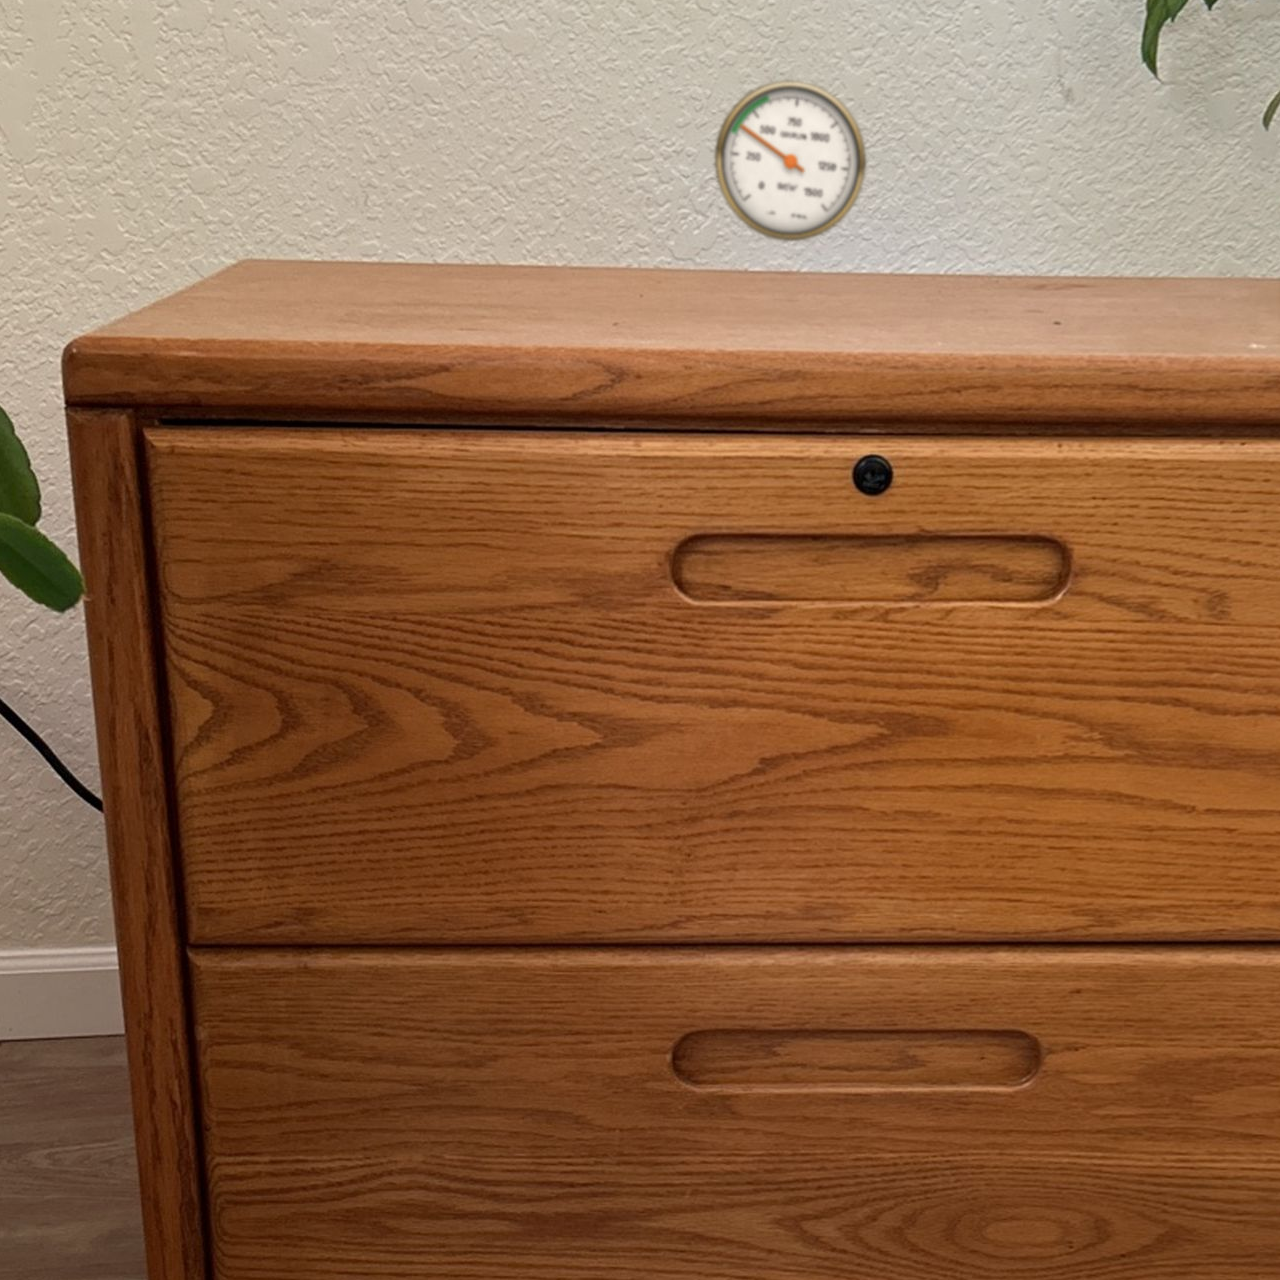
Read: 400psi
